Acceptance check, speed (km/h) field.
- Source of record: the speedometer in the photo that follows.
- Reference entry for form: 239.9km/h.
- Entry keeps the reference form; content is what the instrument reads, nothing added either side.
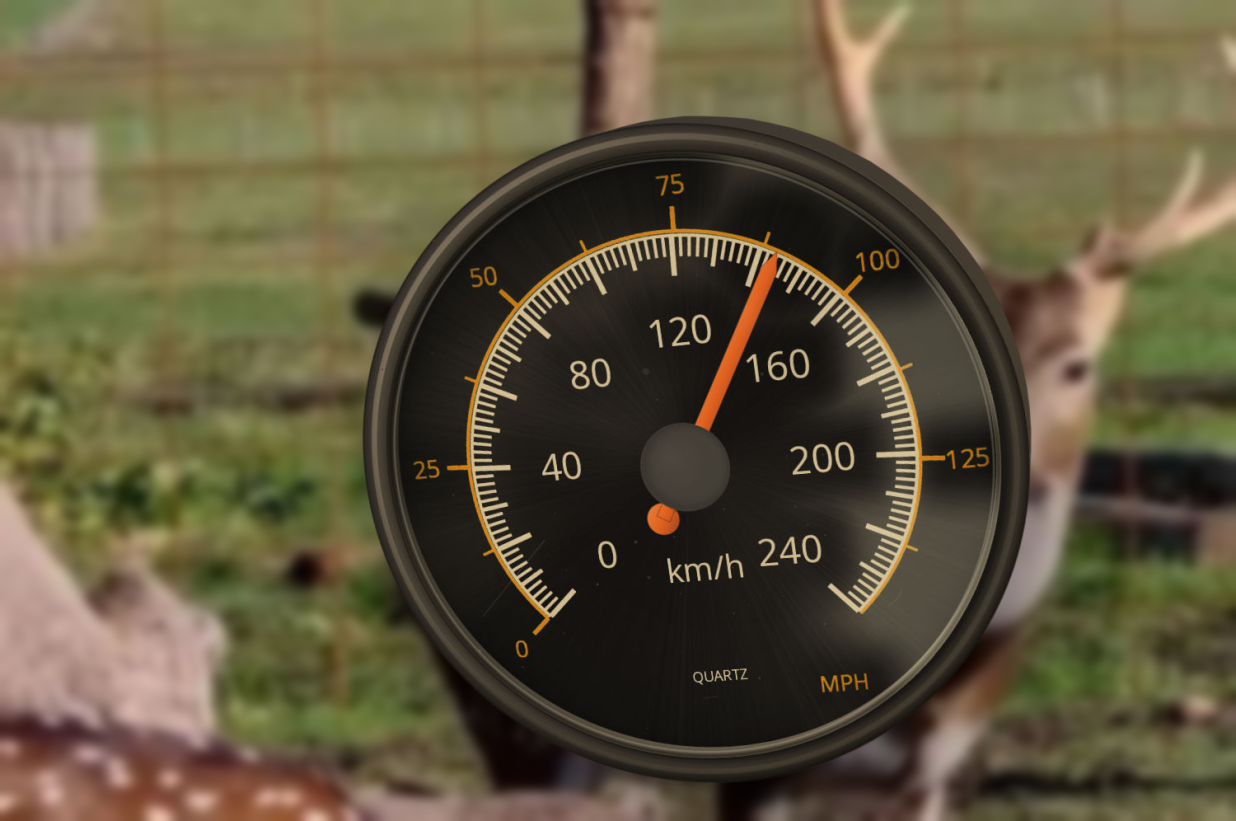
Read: 144km/h
